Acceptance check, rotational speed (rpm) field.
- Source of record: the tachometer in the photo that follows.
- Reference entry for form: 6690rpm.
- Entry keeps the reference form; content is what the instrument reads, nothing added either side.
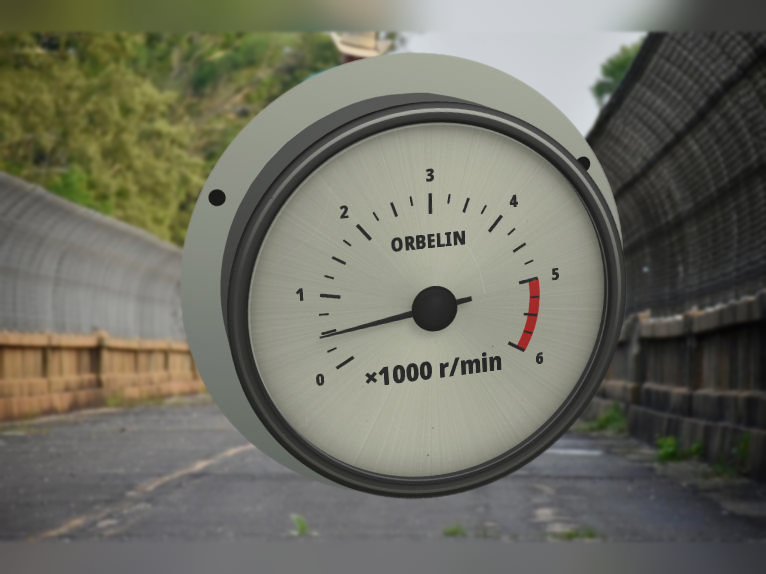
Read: 500rpm
